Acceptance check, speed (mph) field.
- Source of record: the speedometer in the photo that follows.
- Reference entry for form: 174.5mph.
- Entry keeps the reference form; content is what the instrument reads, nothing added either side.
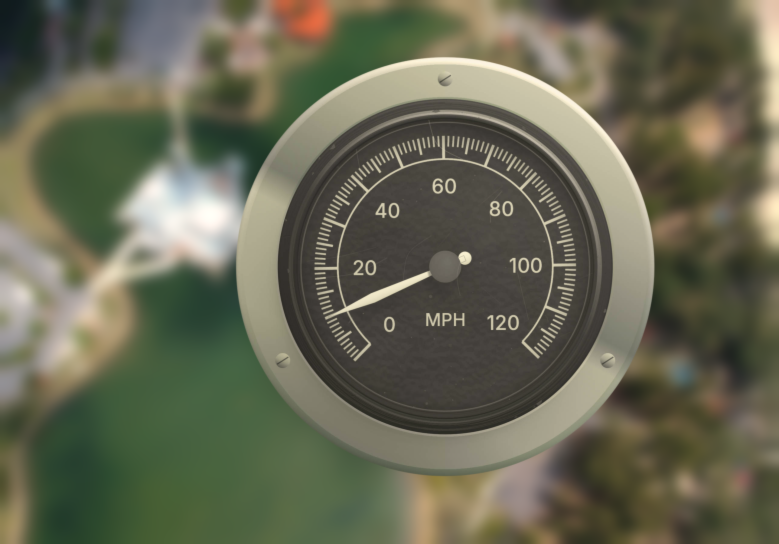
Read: 10mph
